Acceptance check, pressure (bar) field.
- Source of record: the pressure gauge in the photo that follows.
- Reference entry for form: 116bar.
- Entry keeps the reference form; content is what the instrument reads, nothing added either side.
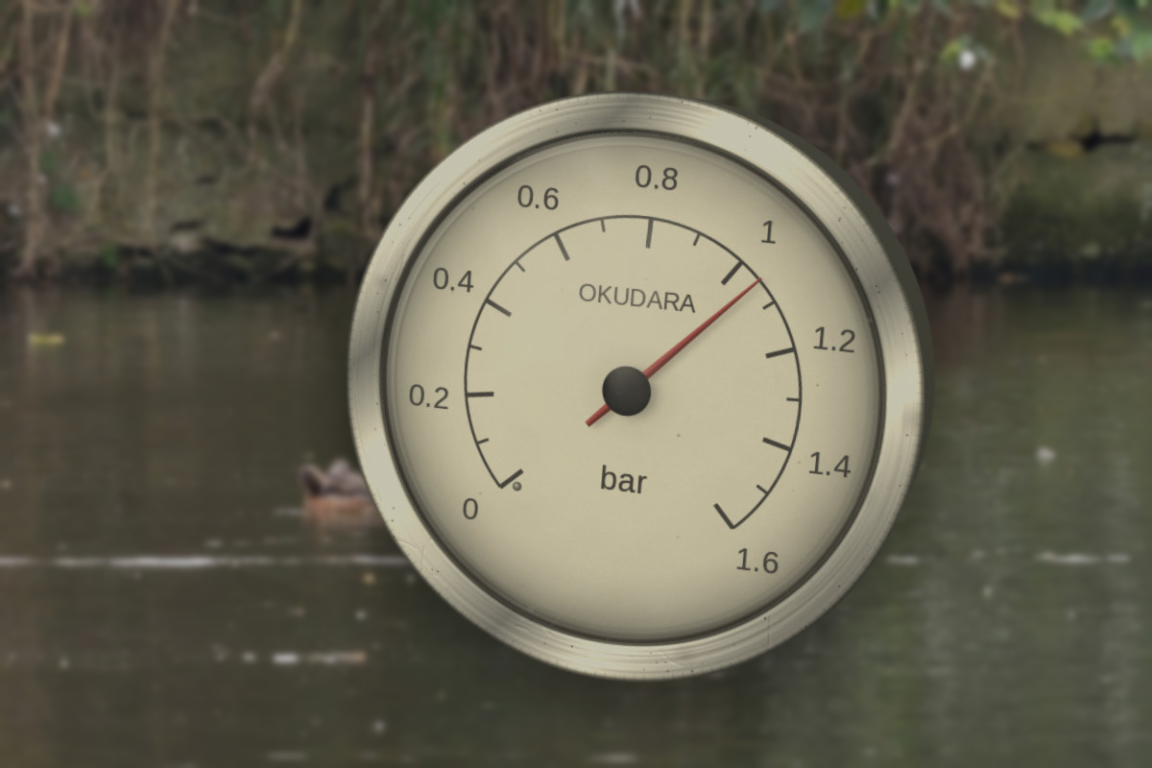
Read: 1.05bar
